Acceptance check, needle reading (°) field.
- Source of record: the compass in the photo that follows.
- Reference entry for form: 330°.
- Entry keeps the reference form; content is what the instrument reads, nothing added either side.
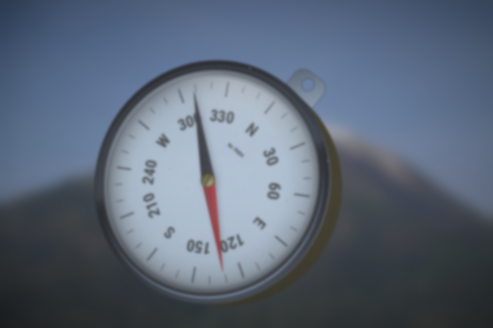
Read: 130°
